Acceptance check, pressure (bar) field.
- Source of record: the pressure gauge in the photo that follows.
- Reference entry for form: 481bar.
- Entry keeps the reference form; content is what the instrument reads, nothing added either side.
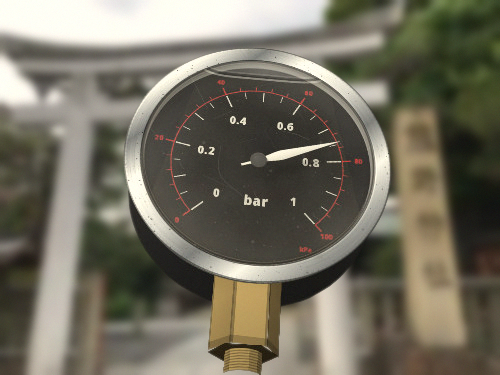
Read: 0.75bar
